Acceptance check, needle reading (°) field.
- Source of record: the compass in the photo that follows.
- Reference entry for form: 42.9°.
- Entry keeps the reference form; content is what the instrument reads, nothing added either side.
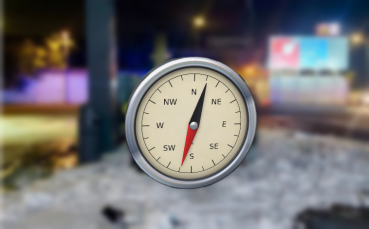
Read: 195°
